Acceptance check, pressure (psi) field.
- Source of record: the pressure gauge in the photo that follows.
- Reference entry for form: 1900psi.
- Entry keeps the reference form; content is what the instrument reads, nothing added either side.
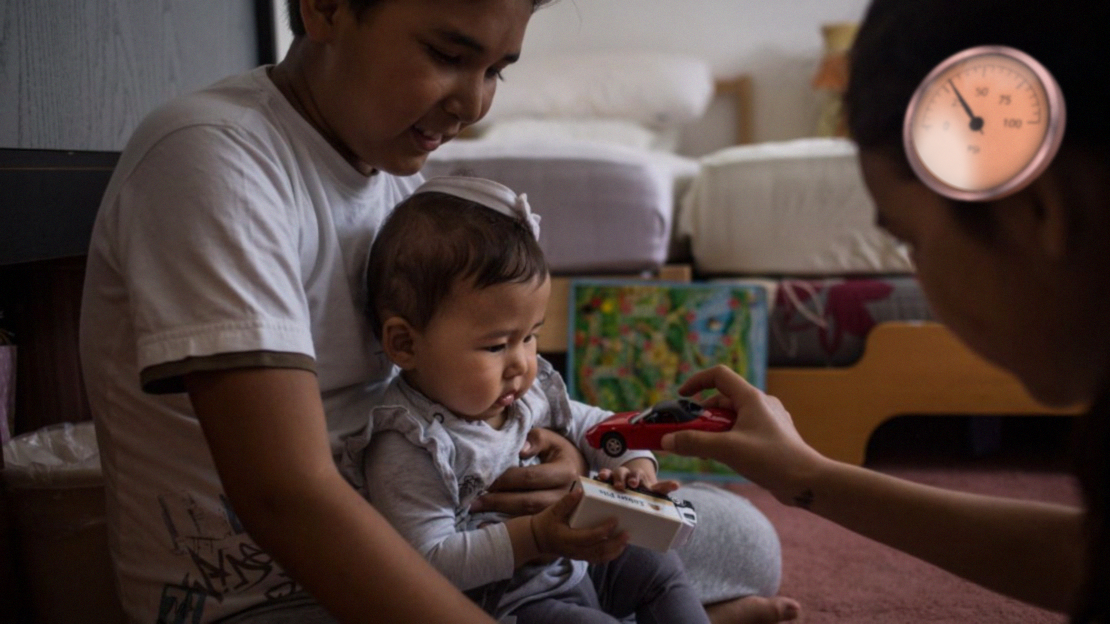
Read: 30psi
